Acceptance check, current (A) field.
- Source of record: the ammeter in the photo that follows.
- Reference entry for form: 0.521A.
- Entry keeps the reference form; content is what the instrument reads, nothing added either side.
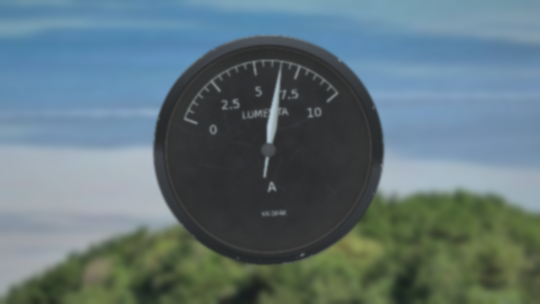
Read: 6.5A
